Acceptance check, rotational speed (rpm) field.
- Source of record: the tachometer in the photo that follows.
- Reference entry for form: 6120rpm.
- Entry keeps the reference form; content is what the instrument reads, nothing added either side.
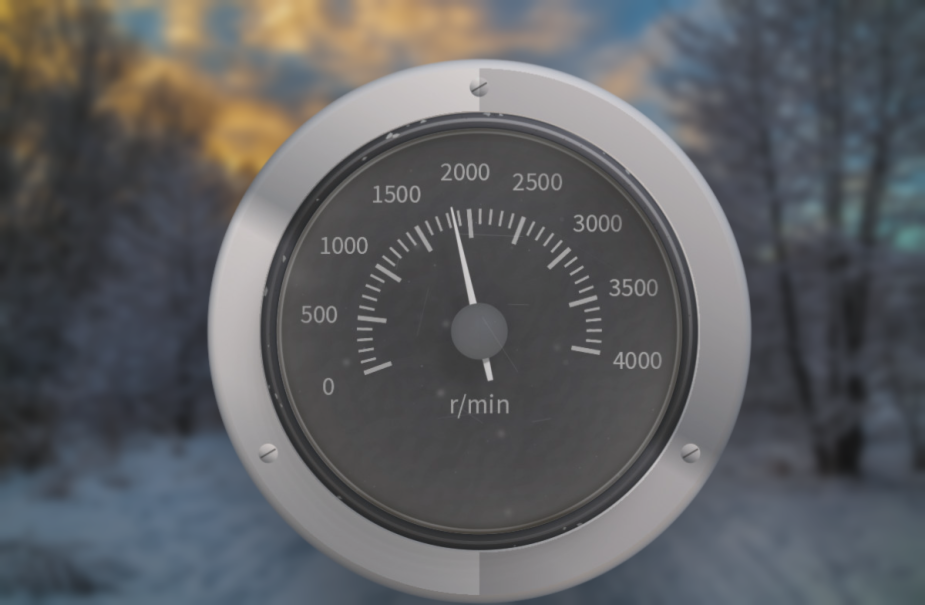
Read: 1850rpm
